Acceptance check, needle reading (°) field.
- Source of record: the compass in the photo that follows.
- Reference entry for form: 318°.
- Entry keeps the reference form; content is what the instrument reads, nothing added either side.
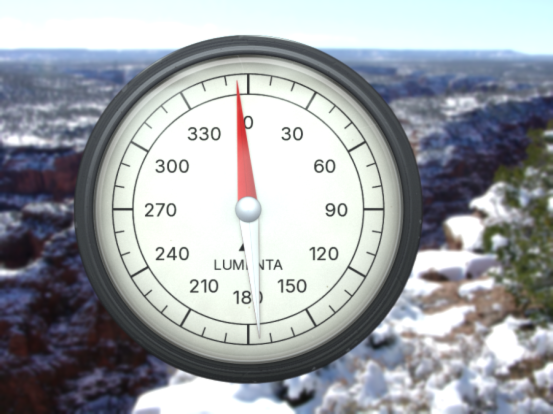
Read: 355°
